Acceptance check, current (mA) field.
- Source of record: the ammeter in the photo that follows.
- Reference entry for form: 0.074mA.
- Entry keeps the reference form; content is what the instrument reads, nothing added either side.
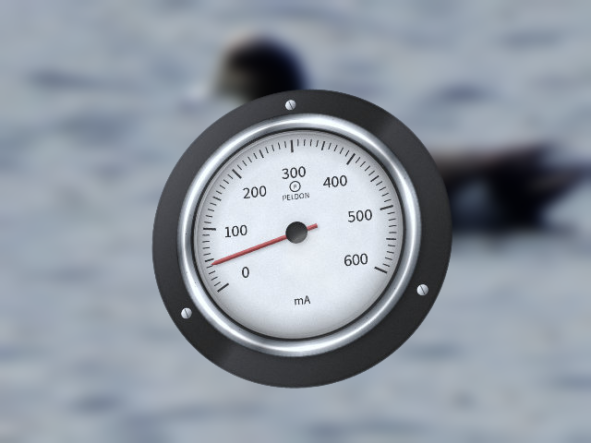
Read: 40mA
